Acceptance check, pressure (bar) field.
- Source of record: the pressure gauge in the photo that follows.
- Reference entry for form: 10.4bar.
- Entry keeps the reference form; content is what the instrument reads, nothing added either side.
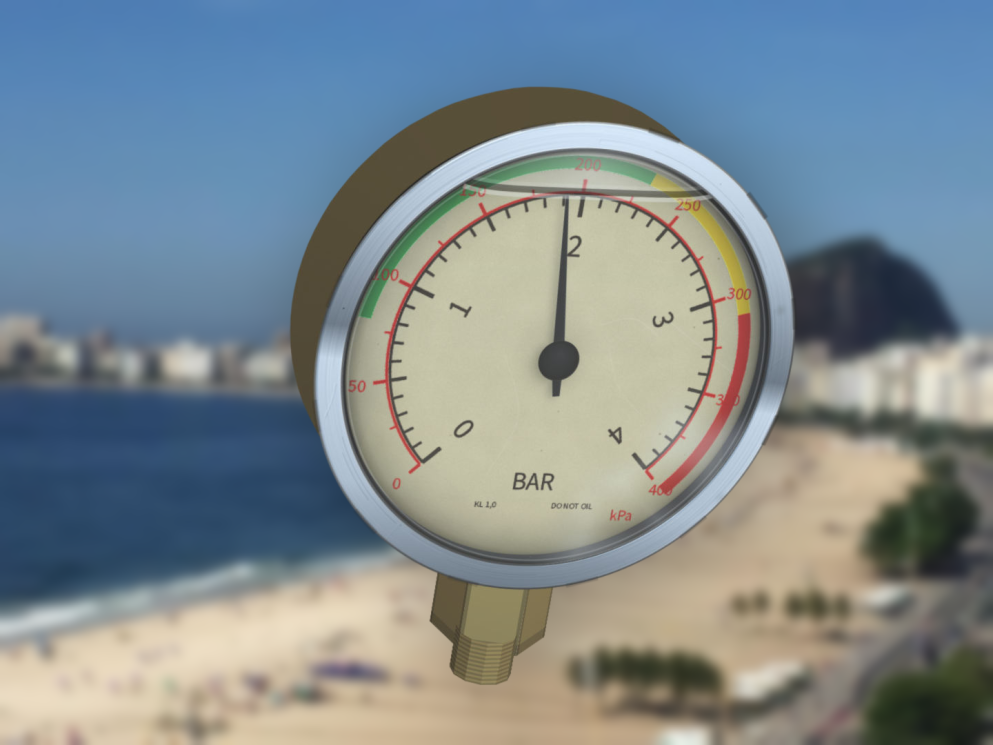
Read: 1.9bar
